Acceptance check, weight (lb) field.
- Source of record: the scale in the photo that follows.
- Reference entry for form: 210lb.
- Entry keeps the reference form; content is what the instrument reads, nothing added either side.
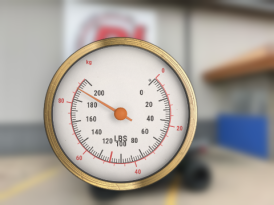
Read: 190lb
